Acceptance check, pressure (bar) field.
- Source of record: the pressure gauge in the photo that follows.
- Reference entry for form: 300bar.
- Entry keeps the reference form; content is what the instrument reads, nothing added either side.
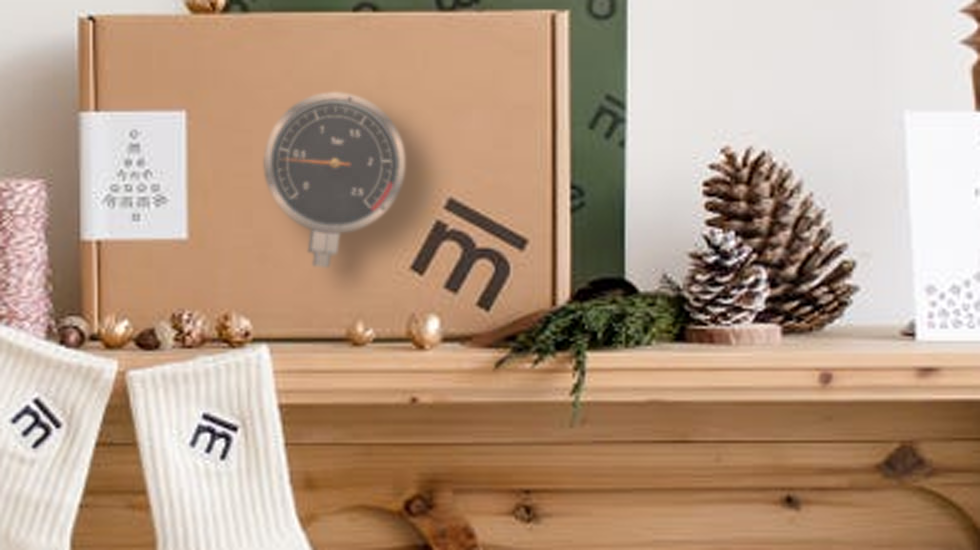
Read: 0.4bar
